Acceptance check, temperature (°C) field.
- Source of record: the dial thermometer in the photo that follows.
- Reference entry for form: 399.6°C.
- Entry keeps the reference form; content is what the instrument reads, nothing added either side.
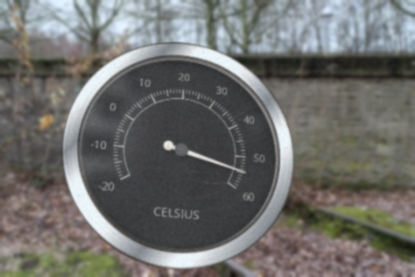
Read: 55°C
